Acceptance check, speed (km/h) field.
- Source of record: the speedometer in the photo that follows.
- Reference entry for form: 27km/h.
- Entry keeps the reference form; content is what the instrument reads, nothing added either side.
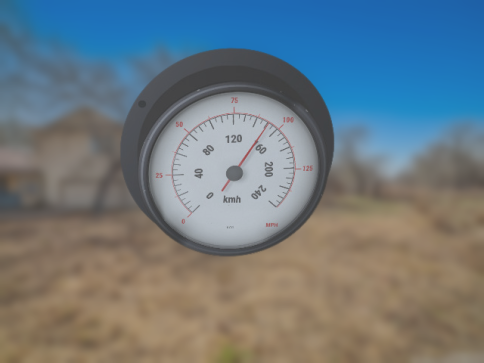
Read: 150km/h
